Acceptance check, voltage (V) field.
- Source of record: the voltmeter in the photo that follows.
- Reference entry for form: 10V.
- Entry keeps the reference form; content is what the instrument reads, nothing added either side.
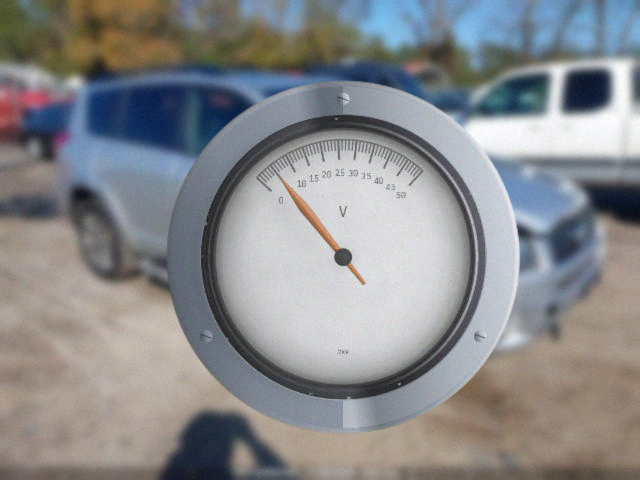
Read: 5V
